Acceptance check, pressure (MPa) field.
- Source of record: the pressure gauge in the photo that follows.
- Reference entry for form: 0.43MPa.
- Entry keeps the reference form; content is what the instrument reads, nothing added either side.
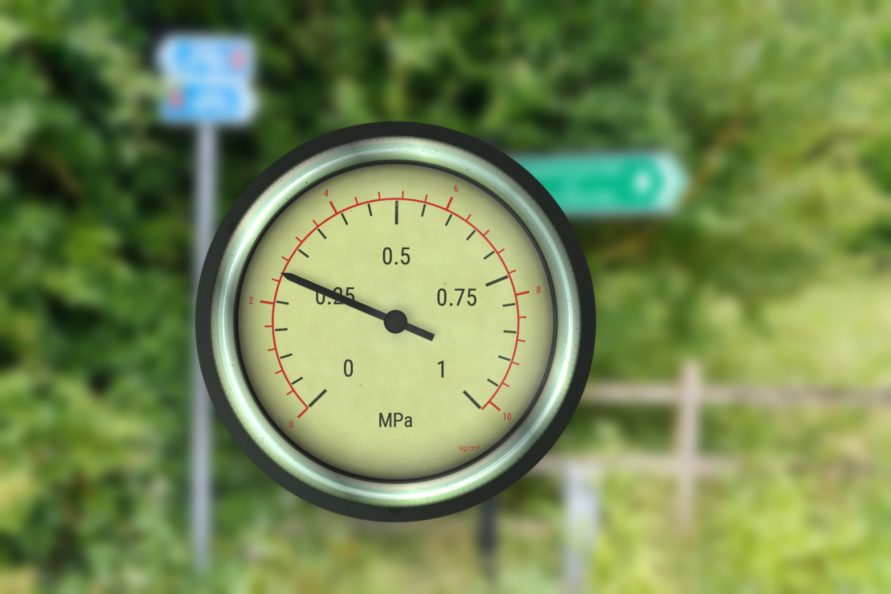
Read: 0.25MPa
